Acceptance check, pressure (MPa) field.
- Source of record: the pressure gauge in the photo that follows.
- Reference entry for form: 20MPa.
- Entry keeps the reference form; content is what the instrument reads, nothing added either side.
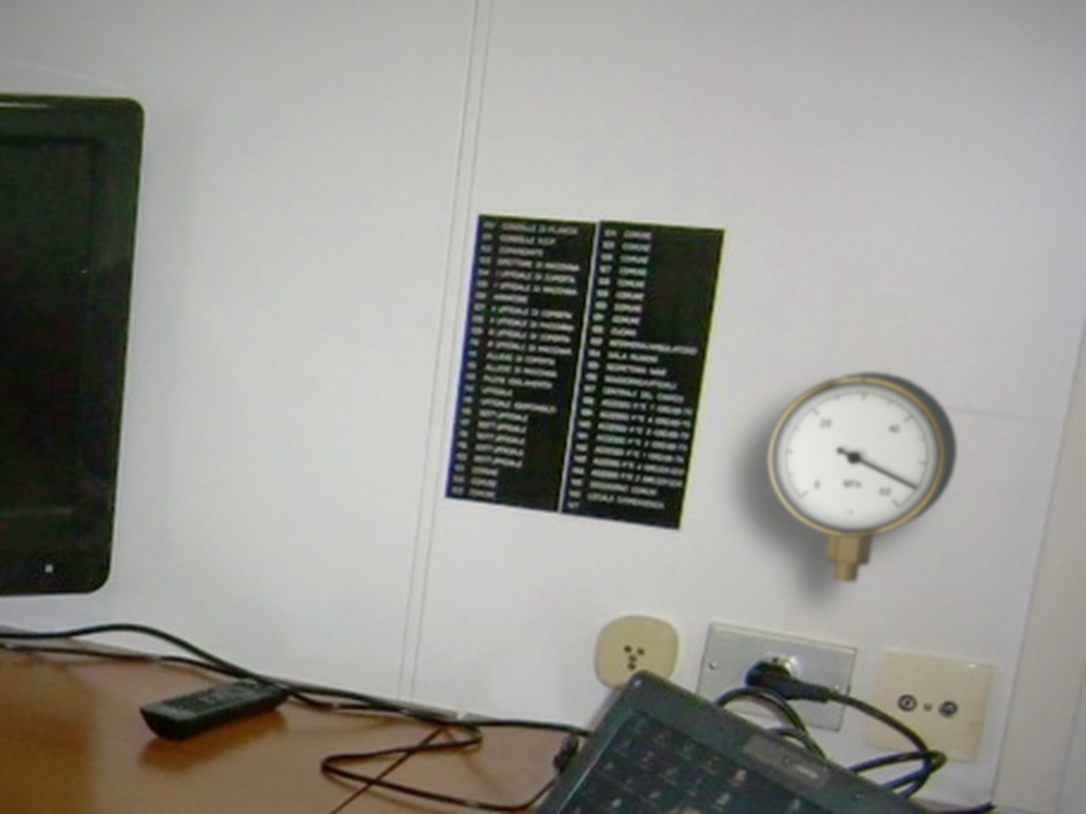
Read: 55MPa
